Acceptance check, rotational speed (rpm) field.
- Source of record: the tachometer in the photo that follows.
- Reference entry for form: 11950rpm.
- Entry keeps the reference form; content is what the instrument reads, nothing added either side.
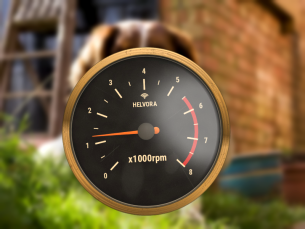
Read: 1250rpm
